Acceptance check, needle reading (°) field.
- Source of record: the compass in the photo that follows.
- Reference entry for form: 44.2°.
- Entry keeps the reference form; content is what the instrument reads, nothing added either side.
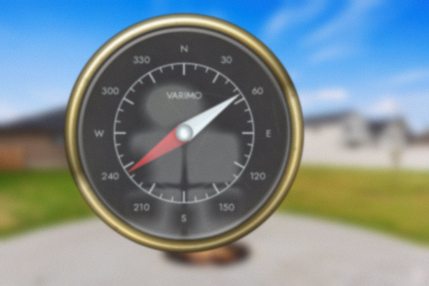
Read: 235°
